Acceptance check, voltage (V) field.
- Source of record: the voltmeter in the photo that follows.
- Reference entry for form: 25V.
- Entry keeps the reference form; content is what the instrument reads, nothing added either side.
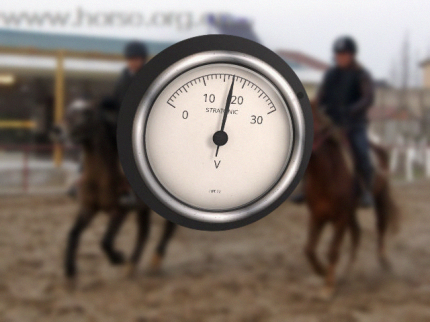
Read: 17V
